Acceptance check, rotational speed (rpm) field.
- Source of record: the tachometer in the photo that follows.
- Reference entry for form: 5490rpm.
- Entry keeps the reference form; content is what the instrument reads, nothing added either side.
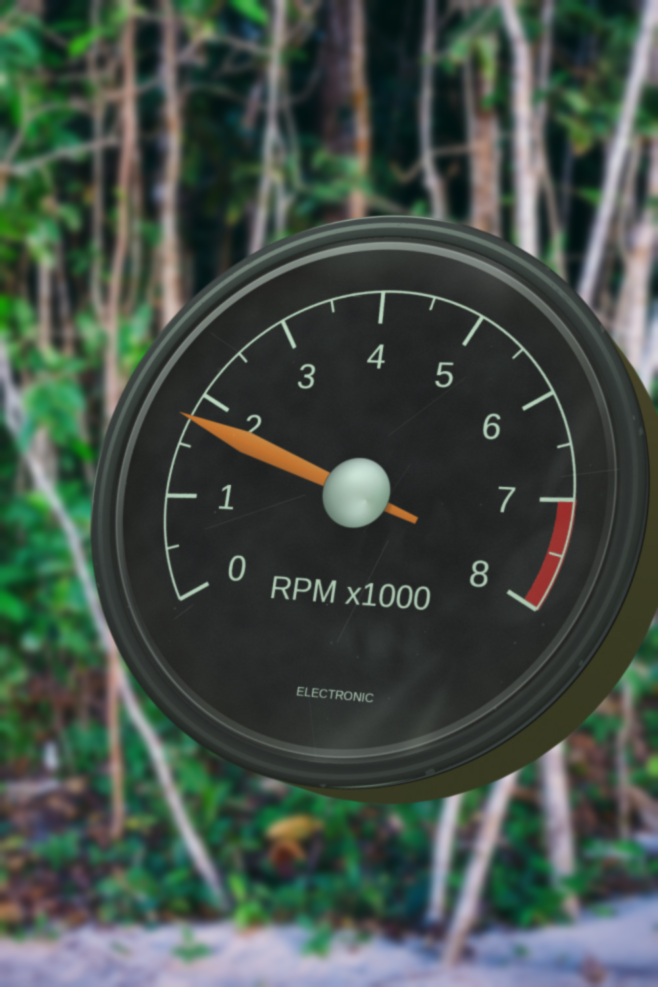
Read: 1750rpm
